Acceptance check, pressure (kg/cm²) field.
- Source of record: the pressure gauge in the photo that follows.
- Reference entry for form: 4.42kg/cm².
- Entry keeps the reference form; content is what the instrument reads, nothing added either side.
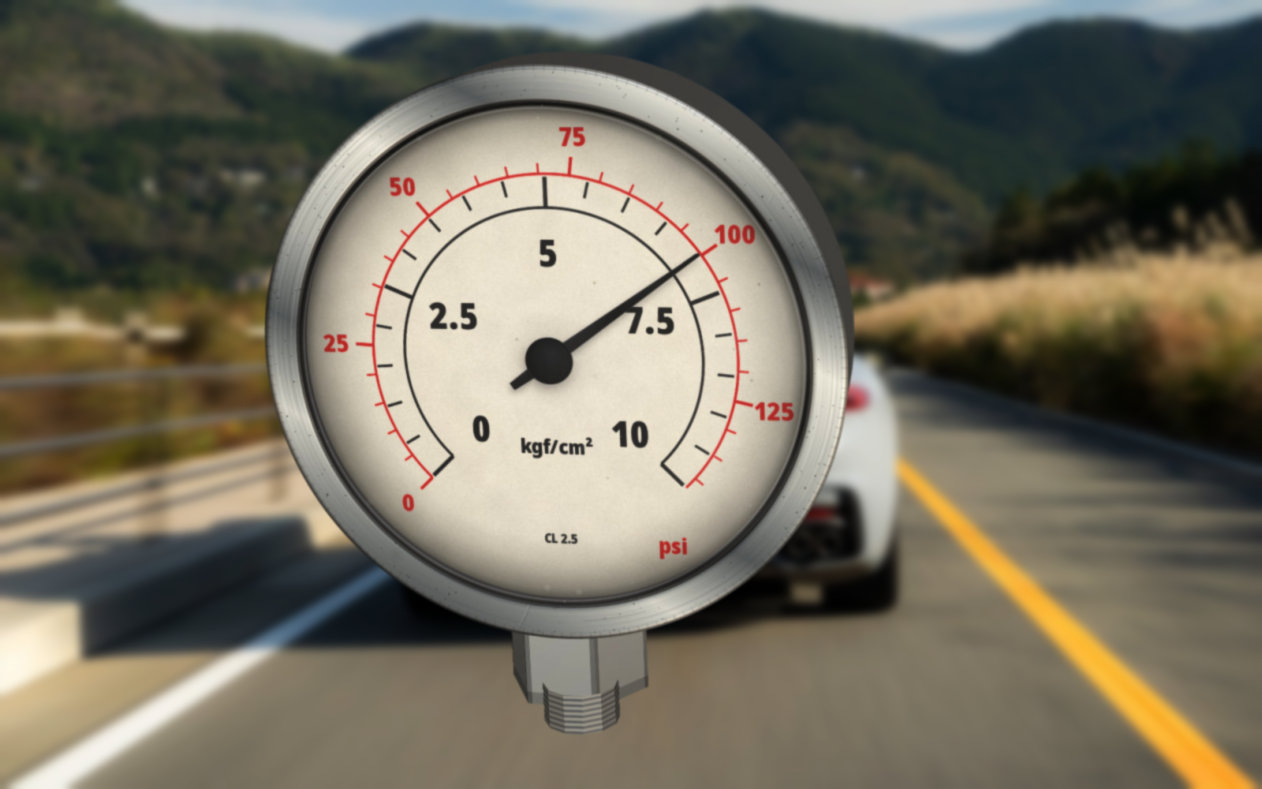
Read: 7kg/cm²
